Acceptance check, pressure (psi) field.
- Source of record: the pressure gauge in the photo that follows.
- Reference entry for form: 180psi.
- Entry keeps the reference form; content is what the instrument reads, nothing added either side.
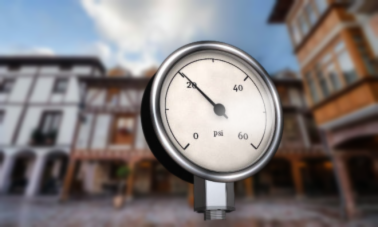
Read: 20psi
